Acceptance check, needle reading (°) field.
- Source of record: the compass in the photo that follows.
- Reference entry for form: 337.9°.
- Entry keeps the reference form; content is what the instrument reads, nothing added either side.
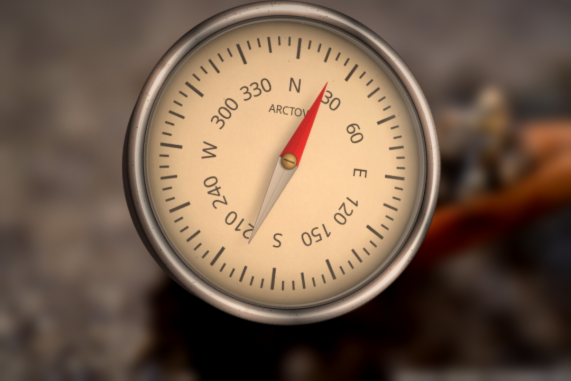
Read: 20°
